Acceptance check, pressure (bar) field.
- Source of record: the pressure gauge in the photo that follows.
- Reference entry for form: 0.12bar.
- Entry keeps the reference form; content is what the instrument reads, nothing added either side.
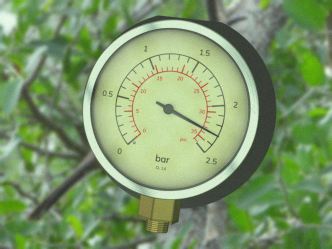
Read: 2.3bar
